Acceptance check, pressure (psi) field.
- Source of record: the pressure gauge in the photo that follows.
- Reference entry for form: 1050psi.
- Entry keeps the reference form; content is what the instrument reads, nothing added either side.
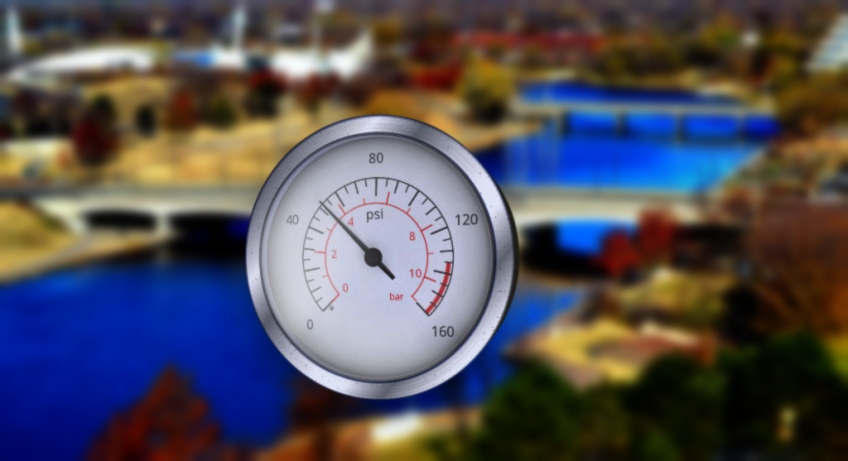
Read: 52.5psi
